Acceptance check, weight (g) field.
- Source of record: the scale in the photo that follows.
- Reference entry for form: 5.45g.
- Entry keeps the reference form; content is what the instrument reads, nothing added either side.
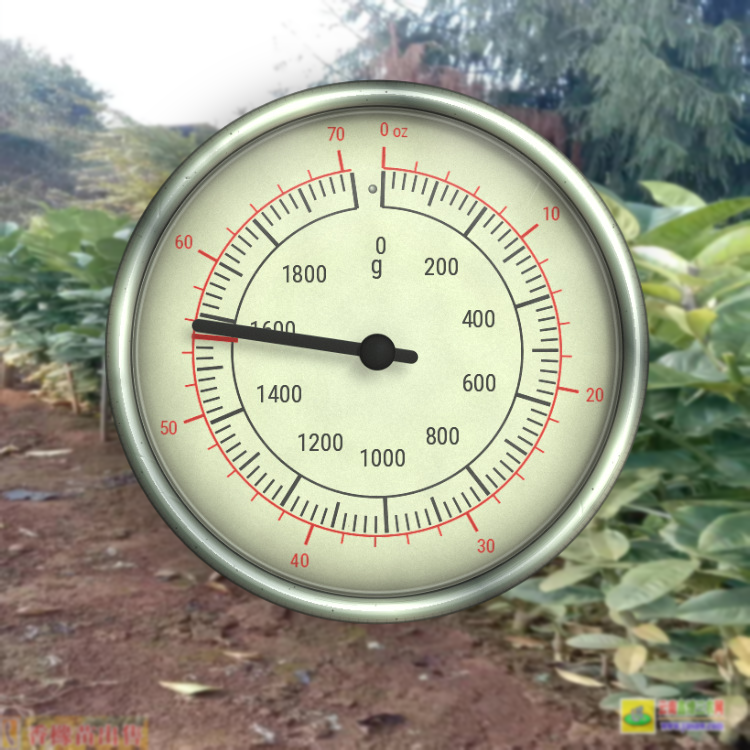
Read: 1580g
